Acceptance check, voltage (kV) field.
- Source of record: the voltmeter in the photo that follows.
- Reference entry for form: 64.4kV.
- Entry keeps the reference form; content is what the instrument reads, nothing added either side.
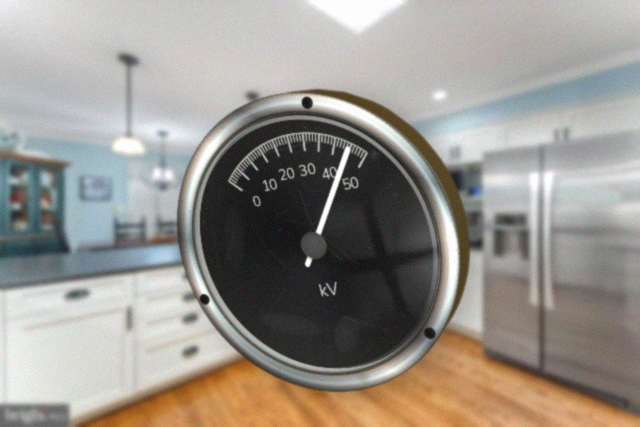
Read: 45kV
